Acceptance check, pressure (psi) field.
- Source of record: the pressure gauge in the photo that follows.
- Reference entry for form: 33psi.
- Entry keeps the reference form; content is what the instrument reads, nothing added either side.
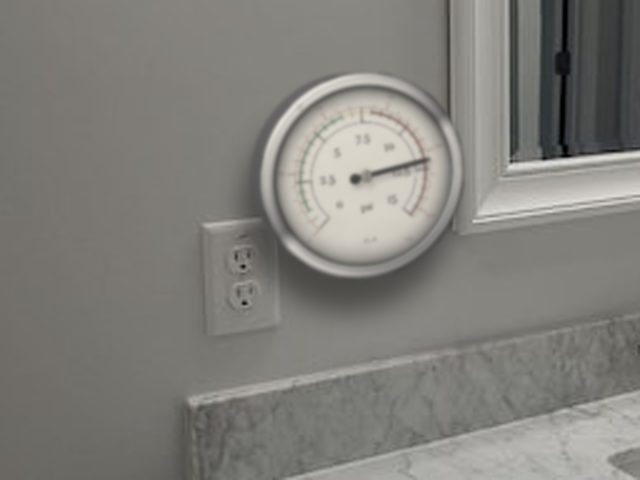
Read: 12psi
